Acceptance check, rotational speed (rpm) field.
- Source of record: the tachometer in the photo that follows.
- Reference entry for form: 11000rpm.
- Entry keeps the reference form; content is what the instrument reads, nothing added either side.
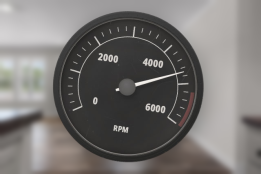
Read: 4700rpm
